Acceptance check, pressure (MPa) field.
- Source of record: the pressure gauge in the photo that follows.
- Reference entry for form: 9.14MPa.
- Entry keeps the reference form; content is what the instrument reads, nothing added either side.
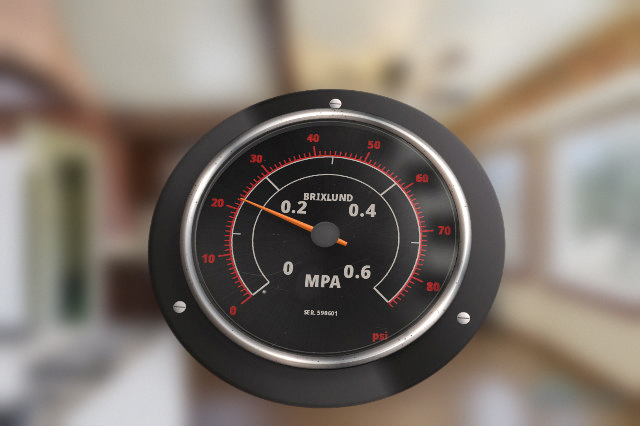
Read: 0.15MPa
